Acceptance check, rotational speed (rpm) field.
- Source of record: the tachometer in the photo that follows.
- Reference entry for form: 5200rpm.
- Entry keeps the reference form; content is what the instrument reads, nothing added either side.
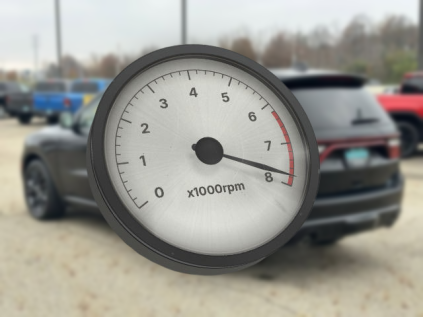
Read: 7800rpm
